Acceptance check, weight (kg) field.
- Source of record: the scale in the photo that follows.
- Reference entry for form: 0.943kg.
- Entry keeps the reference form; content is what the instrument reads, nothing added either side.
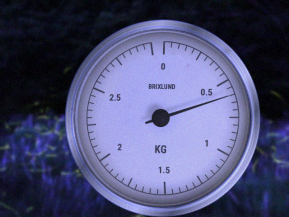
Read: 0.6kg
